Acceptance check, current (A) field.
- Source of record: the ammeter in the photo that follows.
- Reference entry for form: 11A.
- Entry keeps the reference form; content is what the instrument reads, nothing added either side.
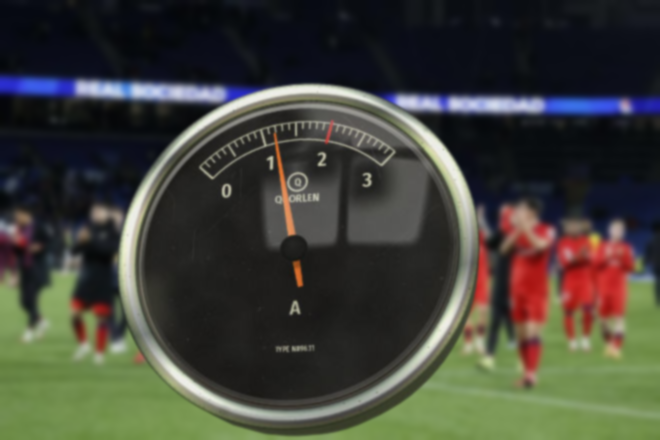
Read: 1.2A
